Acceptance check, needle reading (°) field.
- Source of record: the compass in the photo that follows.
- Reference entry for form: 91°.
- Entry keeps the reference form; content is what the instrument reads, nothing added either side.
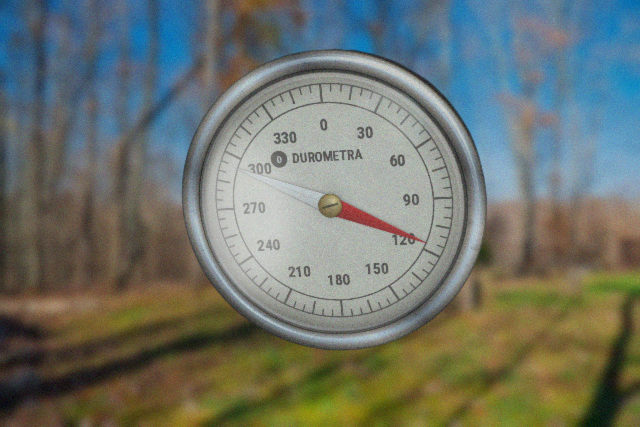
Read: 115°
